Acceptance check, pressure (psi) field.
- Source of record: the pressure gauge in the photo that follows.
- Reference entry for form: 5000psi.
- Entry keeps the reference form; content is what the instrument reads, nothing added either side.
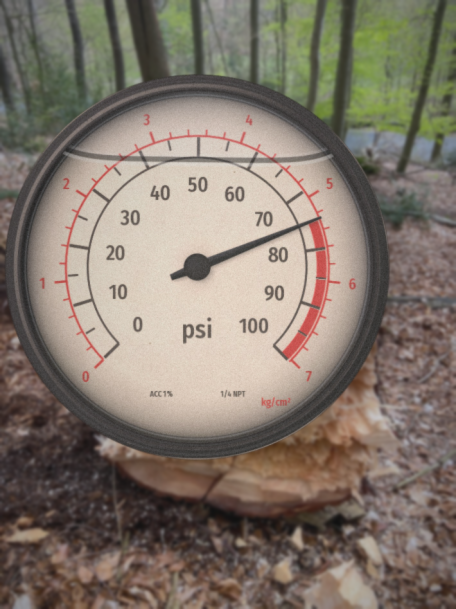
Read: 75psi
